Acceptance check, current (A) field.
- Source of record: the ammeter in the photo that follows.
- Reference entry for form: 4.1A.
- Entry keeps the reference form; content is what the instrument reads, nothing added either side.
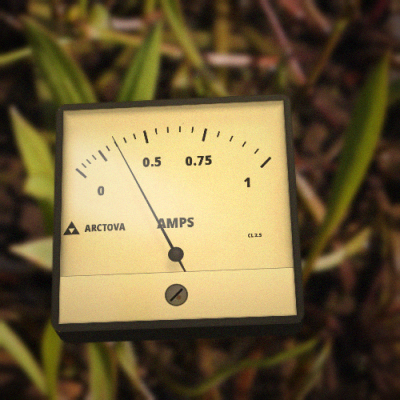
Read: 0.35A
